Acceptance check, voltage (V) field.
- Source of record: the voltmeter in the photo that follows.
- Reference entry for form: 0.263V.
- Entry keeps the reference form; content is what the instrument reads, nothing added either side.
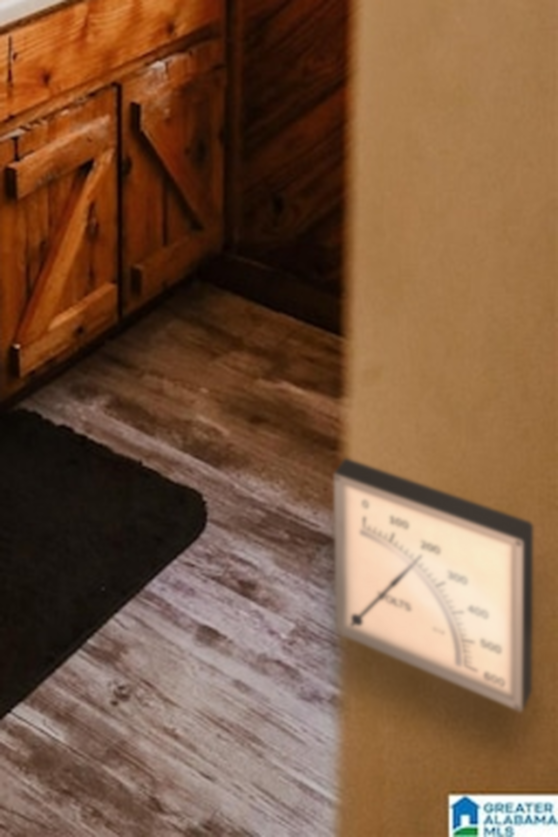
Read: 200V
